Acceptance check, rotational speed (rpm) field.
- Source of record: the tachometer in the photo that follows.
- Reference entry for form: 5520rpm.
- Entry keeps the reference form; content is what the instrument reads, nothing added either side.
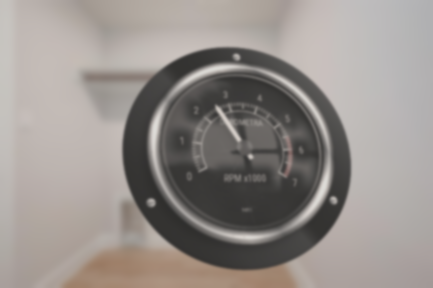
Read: 2500rpm
